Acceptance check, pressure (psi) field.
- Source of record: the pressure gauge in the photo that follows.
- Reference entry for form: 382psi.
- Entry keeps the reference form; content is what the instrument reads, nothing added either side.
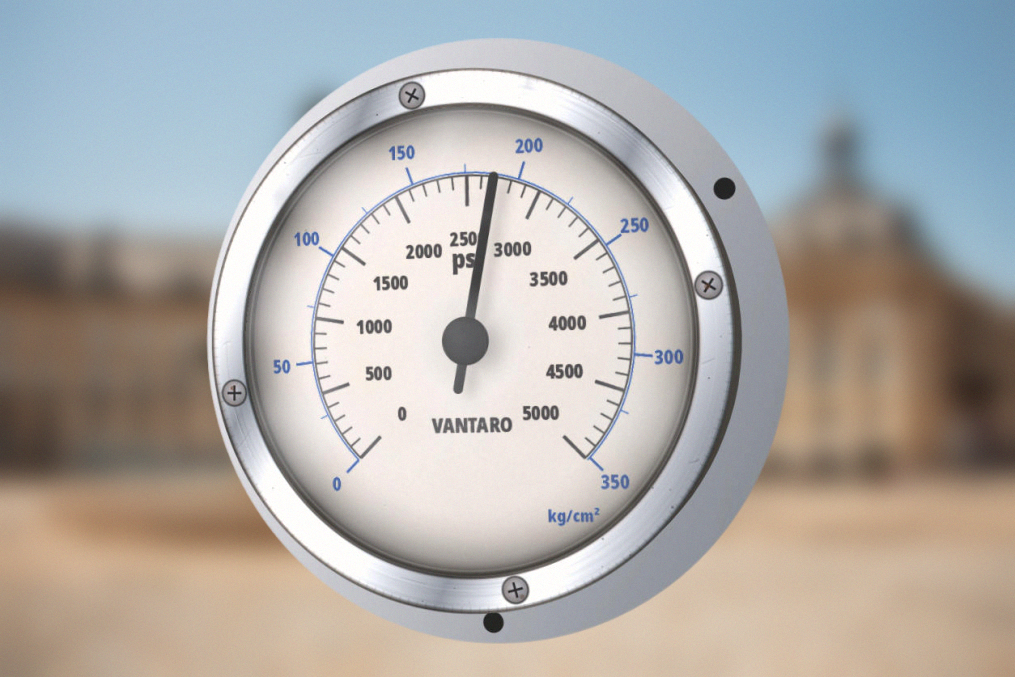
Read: 2700psi
